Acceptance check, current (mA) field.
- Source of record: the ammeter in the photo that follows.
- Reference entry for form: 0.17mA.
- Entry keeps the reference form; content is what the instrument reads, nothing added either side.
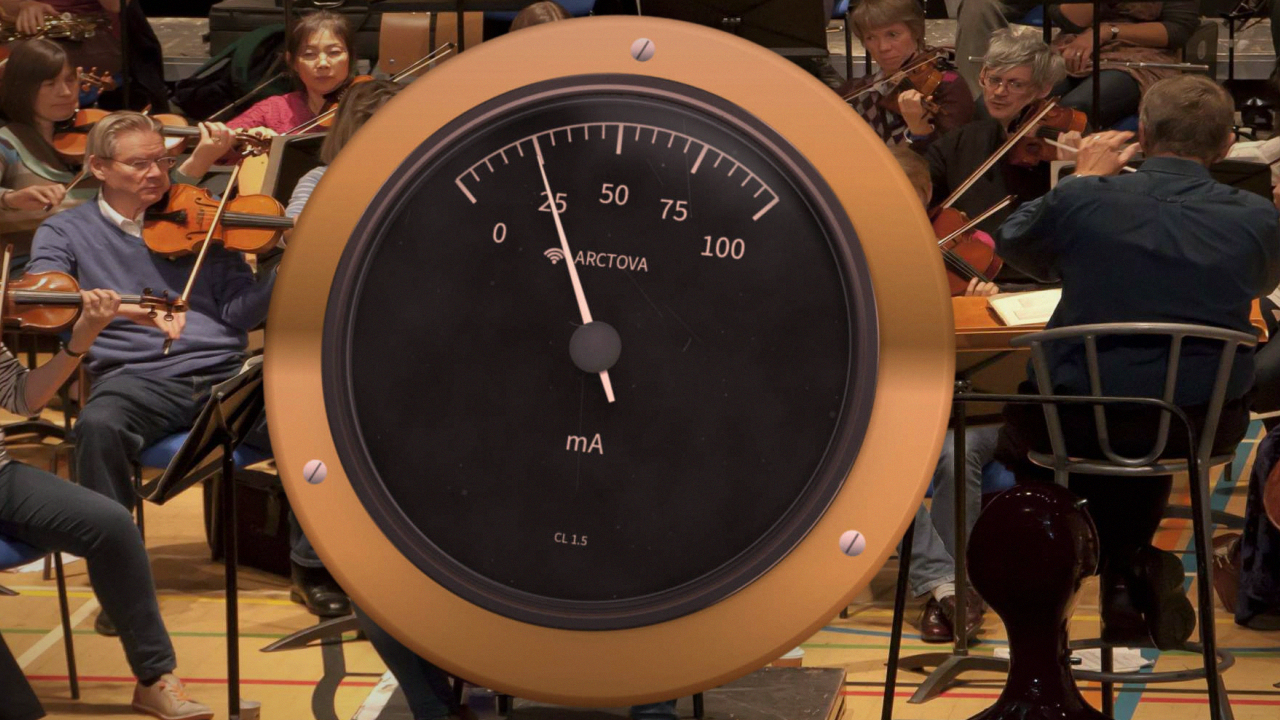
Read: 25mA
